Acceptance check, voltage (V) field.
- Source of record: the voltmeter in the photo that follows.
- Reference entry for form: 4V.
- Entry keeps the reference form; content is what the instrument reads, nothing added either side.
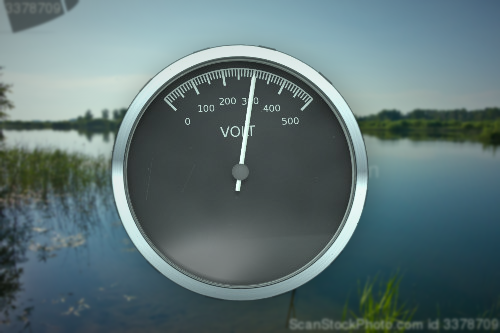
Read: 300V
